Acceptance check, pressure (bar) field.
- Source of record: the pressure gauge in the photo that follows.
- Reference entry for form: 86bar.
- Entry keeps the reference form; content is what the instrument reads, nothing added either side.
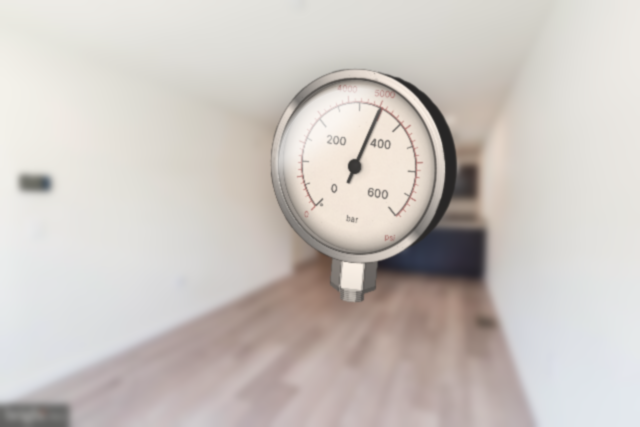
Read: 350bar
